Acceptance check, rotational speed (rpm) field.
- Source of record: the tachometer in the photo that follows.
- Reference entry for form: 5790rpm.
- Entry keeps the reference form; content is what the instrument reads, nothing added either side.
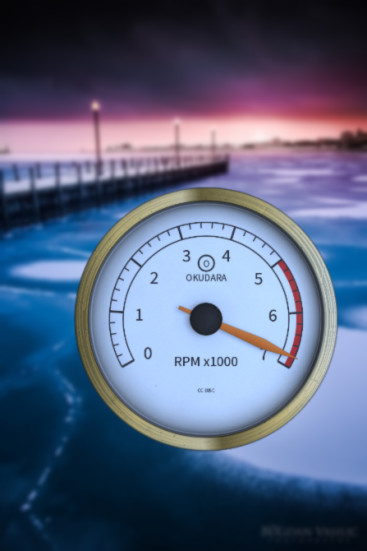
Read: 6800rpm
